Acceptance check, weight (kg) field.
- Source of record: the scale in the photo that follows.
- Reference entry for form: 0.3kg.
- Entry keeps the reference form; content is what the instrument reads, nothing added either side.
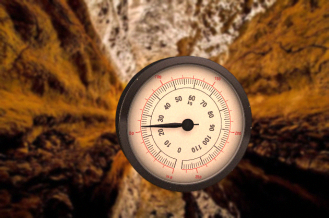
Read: 25kg
